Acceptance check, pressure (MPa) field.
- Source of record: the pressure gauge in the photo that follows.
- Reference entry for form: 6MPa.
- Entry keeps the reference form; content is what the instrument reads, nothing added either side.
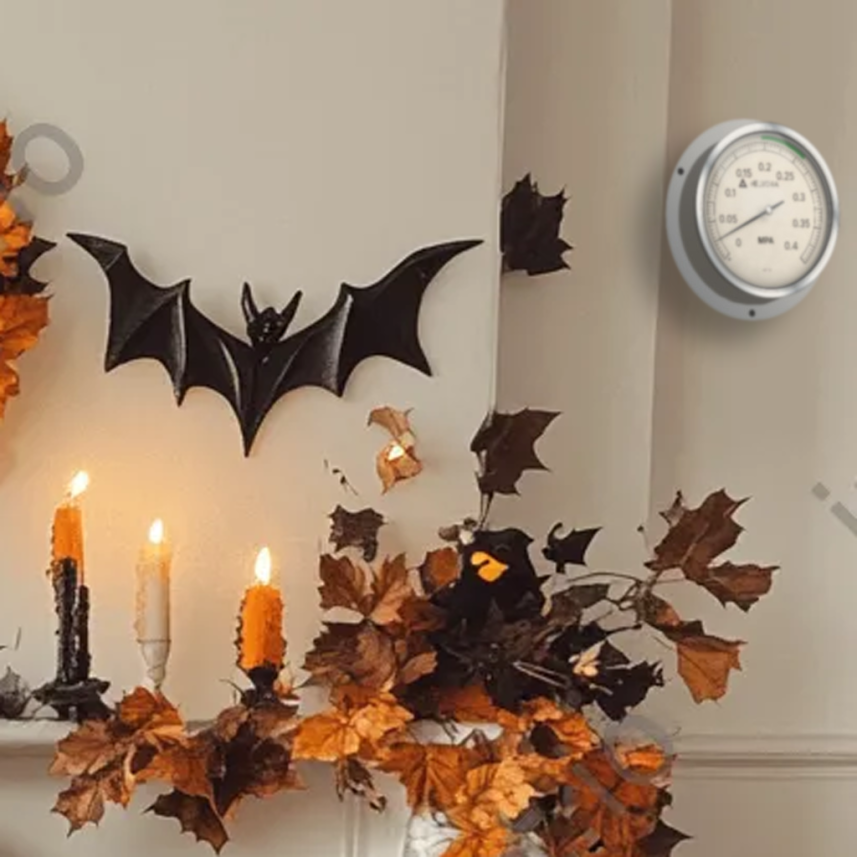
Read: 0.025MPa
